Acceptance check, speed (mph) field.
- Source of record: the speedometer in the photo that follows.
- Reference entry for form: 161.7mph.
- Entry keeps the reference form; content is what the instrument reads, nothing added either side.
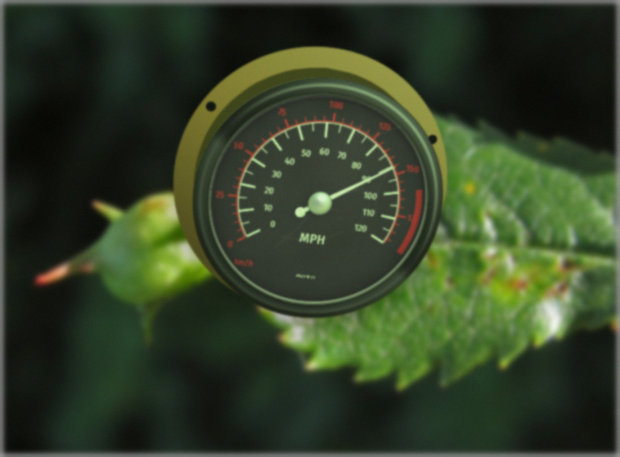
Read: 90mph
